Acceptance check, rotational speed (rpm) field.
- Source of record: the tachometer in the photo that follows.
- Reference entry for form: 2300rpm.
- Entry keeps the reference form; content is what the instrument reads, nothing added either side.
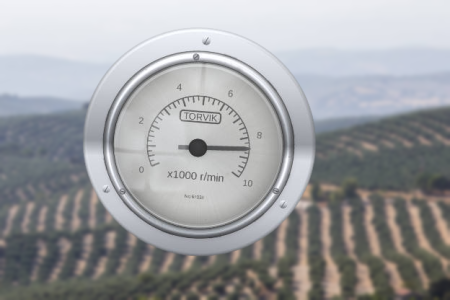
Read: 8500rpm
